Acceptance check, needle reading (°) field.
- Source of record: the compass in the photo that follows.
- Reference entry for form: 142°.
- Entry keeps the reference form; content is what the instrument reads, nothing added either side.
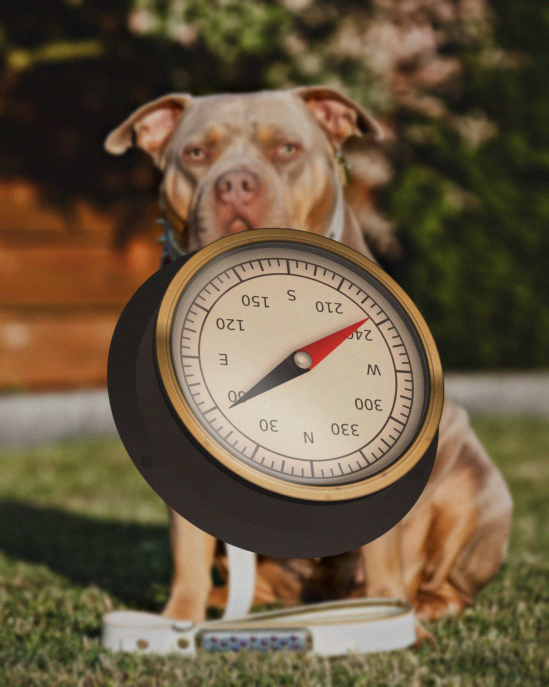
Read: 235°
